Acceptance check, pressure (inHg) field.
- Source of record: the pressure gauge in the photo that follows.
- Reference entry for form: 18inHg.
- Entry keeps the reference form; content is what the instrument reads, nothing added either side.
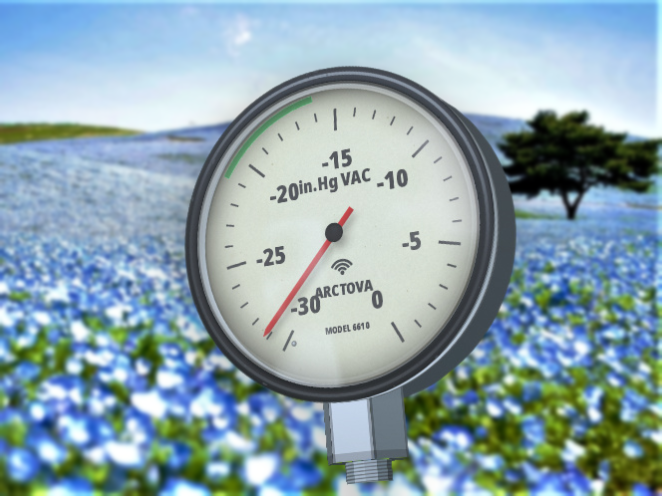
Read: -29inHg
